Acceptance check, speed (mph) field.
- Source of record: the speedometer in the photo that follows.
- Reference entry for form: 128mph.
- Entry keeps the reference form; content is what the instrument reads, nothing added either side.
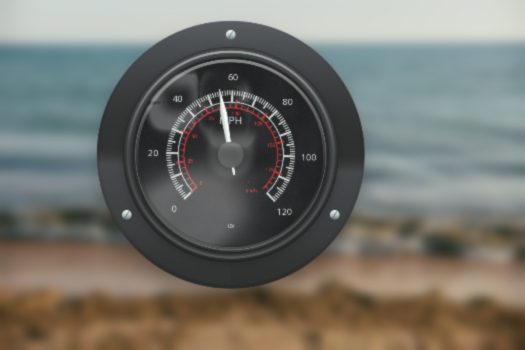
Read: 55mph
